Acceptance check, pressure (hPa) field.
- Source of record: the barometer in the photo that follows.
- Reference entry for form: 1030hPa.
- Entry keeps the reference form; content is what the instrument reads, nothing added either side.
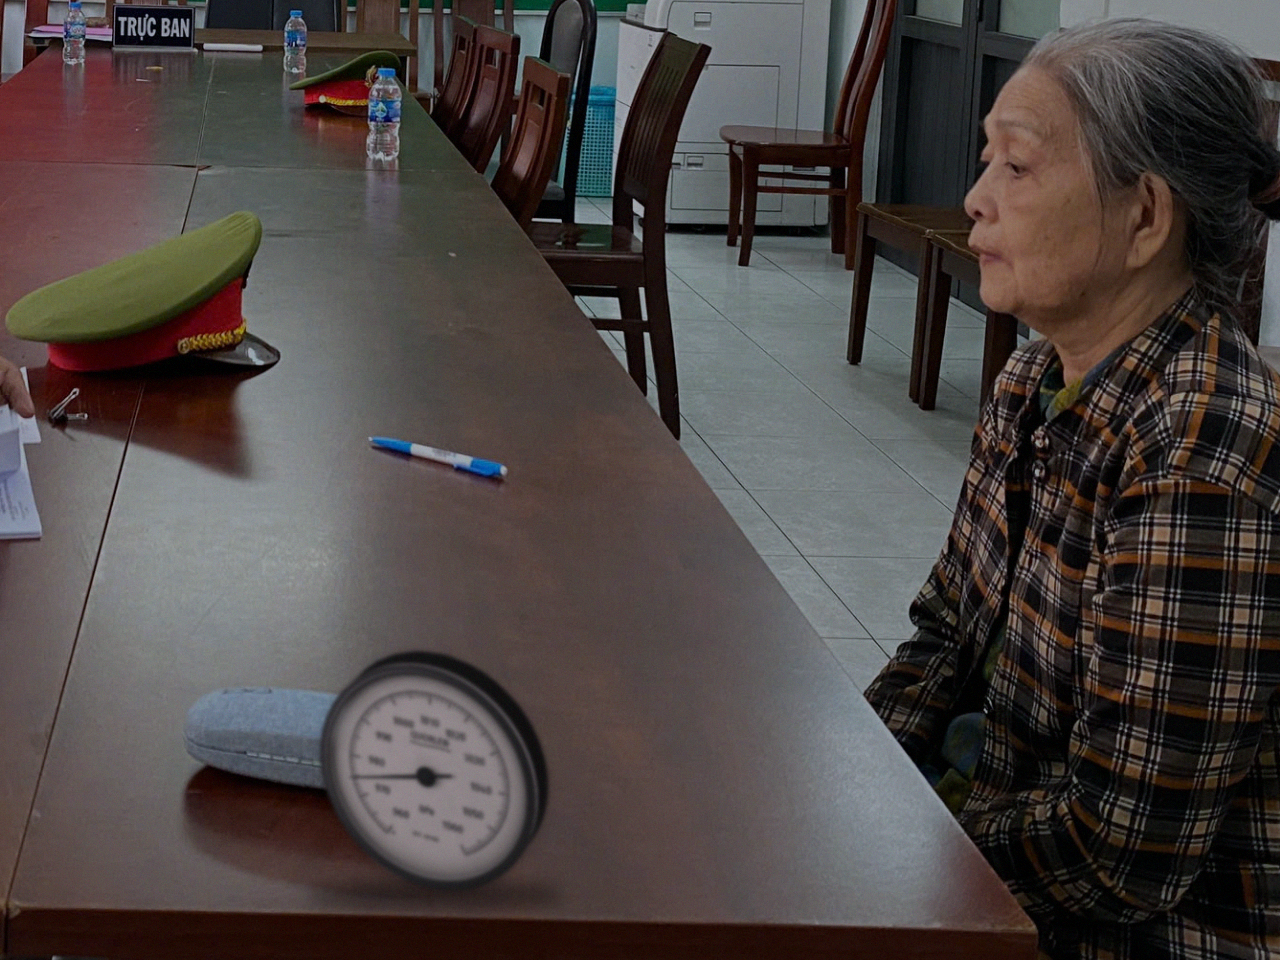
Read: 975hPa
